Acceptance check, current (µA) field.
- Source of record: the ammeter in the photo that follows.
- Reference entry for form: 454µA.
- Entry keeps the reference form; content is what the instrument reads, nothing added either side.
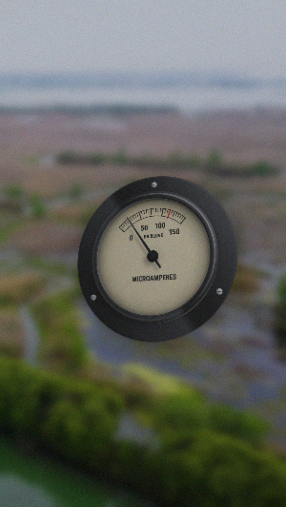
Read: 25µA
